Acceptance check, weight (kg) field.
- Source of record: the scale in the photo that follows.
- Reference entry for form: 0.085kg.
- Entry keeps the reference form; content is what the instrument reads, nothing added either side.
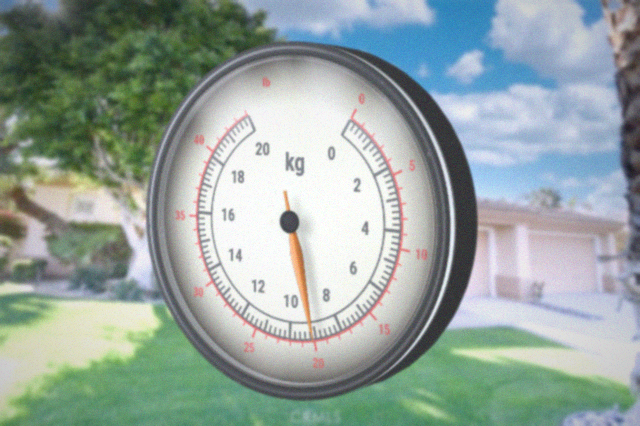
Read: 9kg
